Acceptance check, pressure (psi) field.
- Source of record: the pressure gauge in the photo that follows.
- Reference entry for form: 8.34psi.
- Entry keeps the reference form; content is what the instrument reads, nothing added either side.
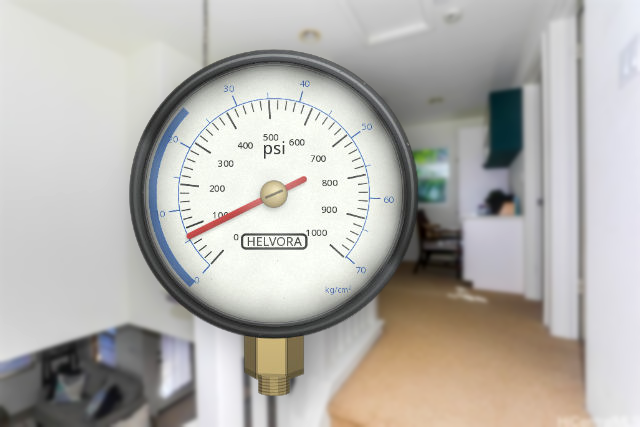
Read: 80psi
